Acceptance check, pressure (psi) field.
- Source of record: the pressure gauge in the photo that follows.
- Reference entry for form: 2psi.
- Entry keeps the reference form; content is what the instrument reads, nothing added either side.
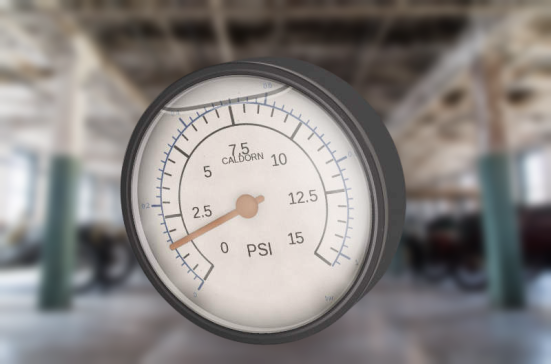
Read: 1.5psi
